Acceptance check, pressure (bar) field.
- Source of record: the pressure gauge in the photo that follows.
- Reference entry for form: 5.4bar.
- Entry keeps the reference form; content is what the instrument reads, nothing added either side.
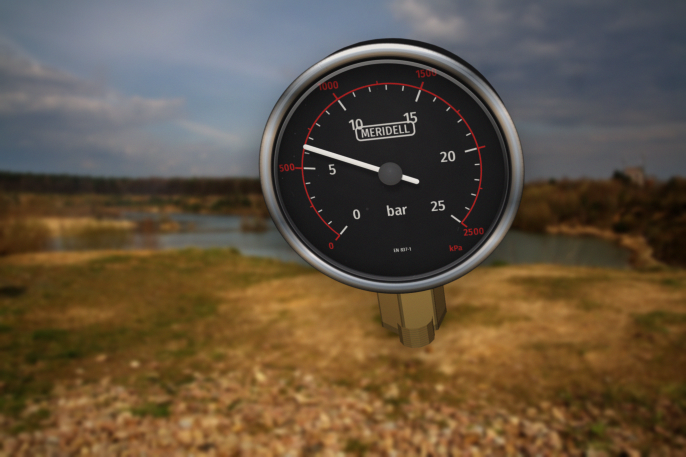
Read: 6.5bar
